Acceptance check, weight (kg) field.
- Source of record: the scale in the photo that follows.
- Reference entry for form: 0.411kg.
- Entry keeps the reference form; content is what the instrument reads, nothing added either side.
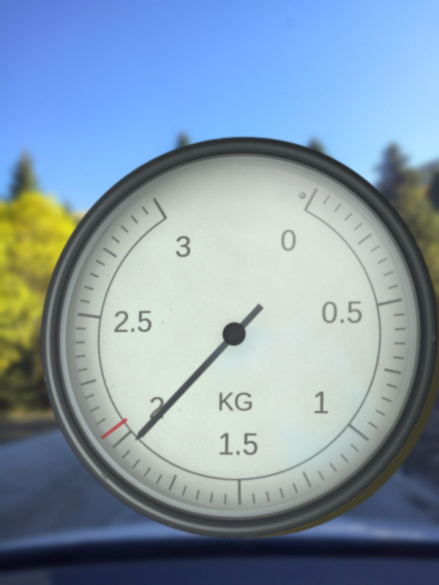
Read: 1.95kg
